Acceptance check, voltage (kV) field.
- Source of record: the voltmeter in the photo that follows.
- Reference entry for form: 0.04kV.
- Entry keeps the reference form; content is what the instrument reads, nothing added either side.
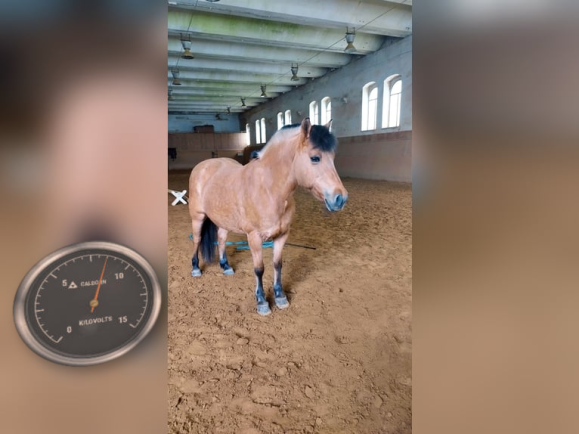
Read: 8.5kV
